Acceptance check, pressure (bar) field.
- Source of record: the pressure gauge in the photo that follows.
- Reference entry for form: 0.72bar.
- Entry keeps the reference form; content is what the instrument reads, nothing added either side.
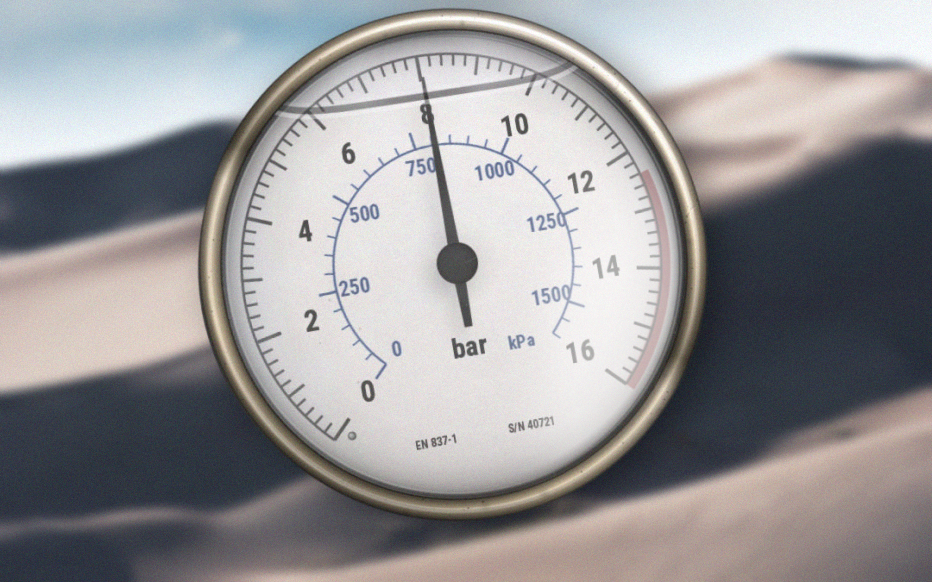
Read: 8bar
